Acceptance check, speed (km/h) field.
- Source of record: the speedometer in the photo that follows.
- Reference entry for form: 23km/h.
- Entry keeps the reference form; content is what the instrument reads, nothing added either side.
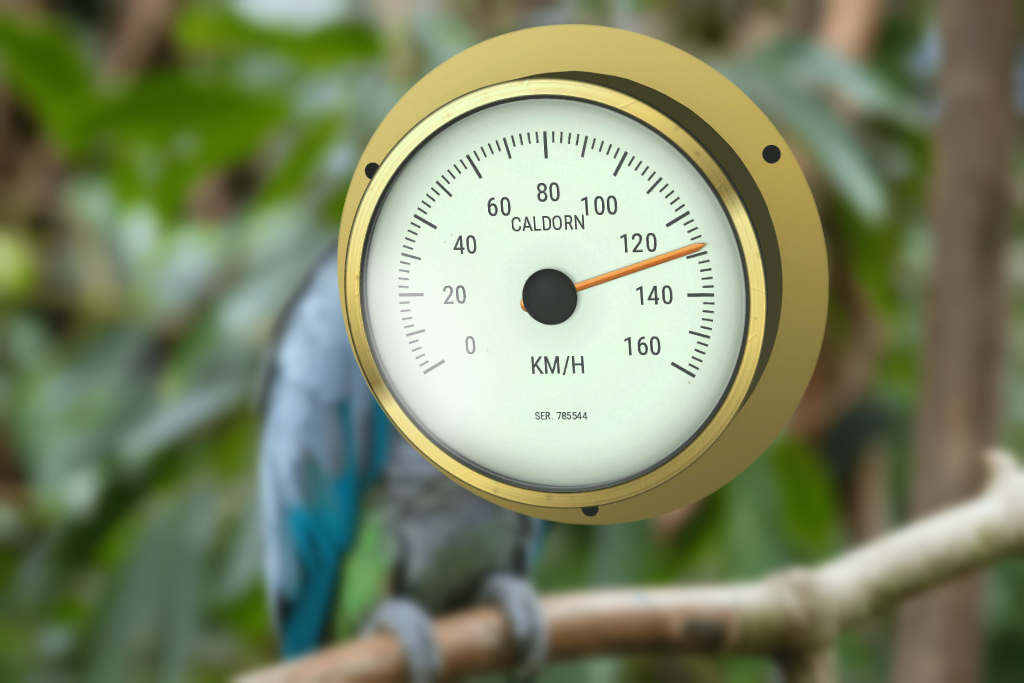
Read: 128km/h
